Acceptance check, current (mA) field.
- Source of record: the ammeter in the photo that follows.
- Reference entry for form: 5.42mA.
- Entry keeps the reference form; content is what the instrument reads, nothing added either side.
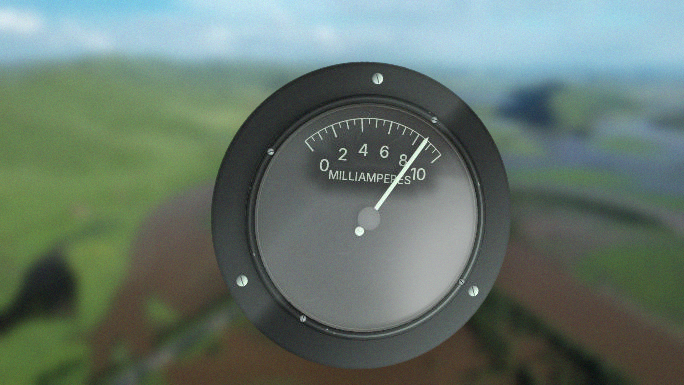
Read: 8.5mA
